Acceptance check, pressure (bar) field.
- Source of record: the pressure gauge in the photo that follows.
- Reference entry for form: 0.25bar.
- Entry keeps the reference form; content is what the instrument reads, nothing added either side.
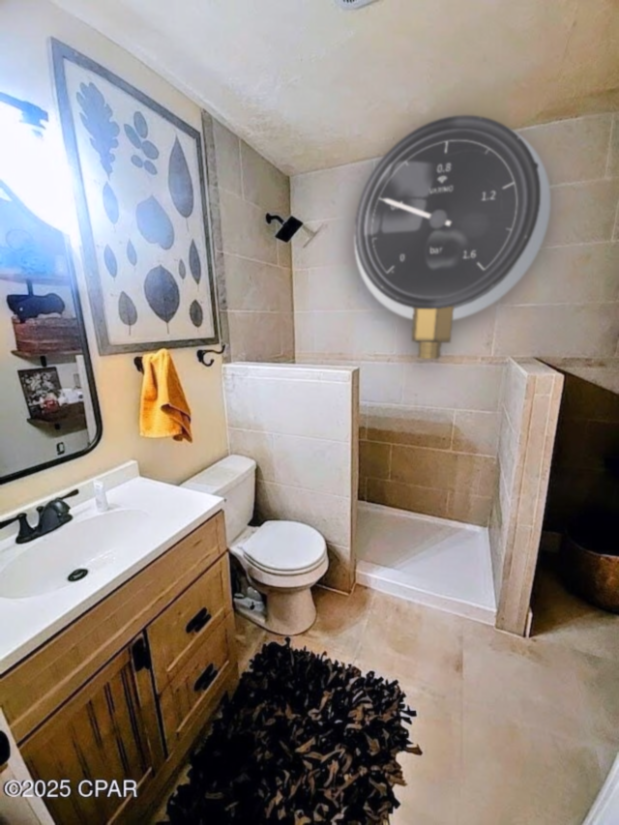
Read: 0.4bar
